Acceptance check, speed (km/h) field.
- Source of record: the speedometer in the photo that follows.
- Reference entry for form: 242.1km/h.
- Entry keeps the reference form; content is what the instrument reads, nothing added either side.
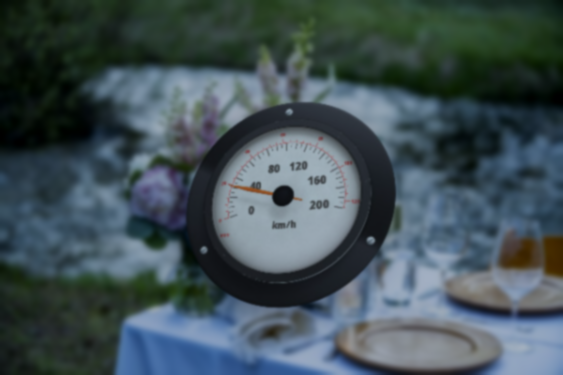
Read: 30km/h
